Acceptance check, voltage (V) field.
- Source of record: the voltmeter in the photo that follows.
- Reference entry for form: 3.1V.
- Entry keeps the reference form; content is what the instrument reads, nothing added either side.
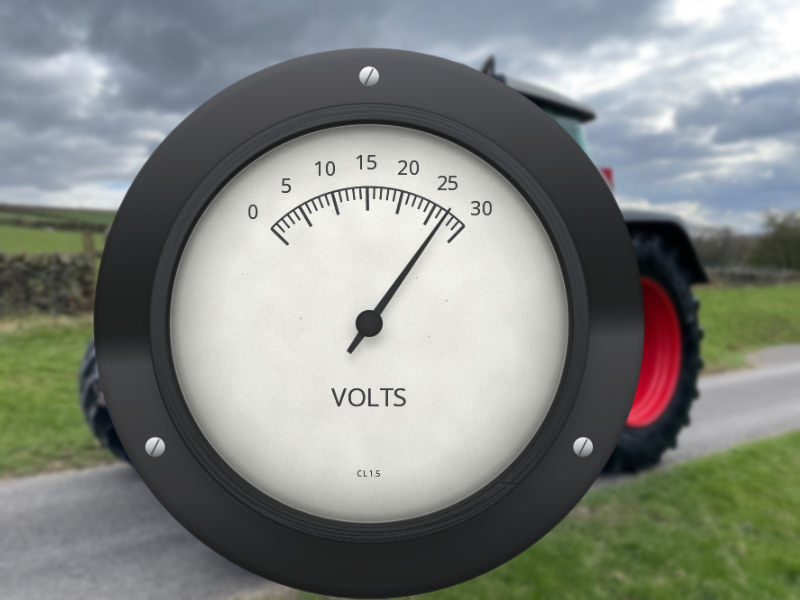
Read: 27V
